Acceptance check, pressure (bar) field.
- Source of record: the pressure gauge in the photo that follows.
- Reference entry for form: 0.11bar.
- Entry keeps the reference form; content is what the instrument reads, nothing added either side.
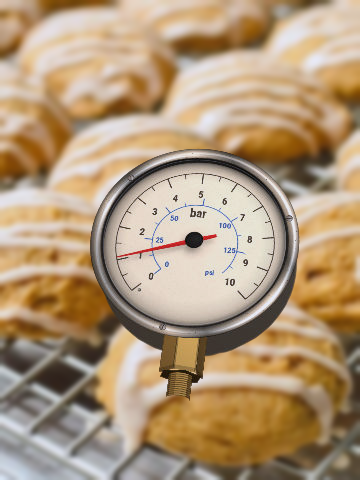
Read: 1bar
